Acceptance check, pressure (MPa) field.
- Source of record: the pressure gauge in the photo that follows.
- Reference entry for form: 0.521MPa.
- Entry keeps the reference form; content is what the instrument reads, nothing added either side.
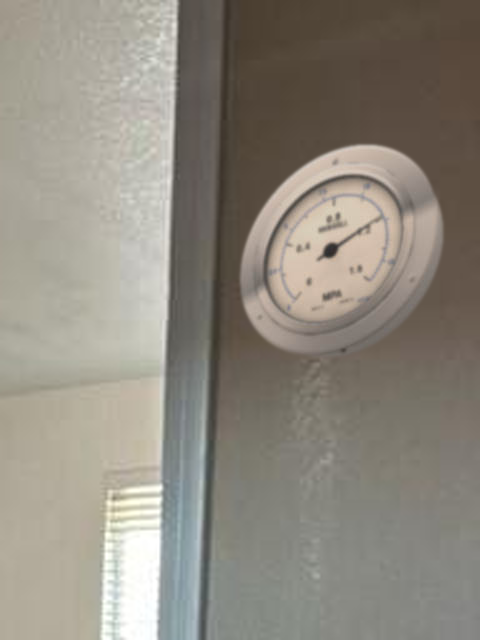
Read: 1.2MPa
